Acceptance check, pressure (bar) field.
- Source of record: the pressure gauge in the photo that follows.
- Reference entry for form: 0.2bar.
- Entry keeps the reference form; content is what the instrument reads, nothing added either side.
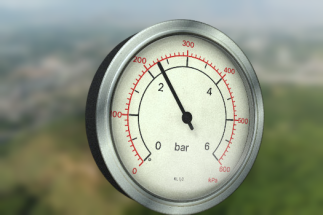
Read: 2.25bar
